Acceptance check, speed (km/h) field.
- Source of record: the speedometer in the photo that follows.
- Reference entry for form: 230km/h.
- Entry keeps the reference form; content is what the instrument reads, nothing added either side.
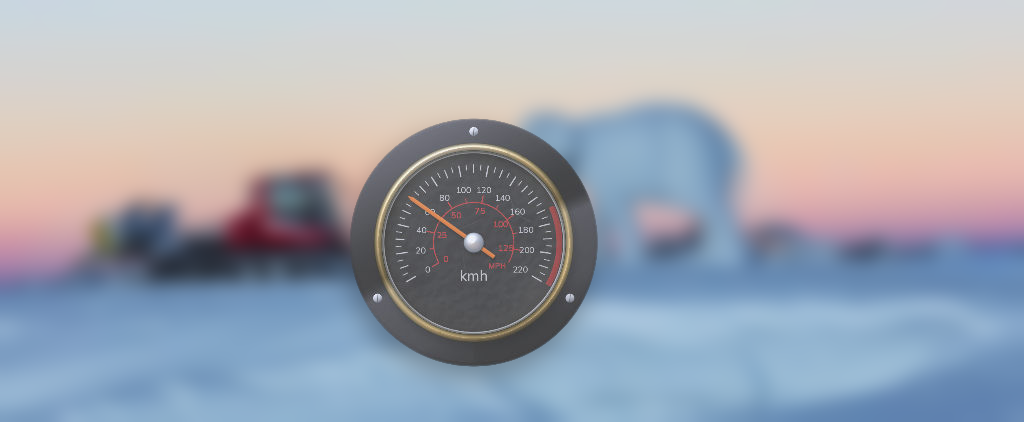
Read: 60km/h
